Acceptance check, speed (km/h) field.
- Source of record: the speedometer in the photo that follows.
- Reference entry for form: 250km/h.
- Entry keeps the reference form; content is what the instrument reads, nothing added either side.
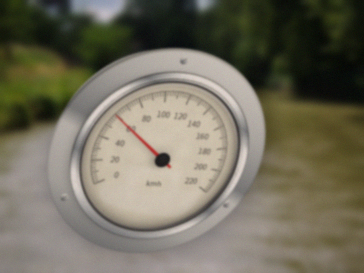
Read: 60km/h
